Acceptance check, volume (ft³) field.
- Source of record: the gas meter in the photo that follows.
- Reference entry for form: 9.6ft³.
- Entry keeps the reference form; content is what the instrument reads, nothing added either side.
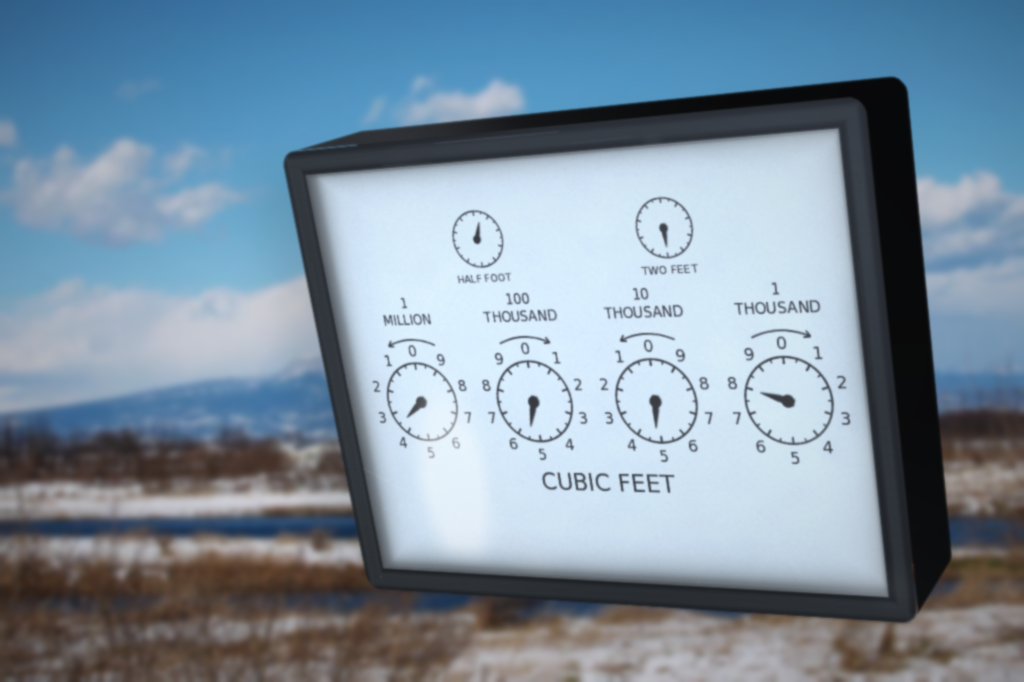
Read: 354800ft³
